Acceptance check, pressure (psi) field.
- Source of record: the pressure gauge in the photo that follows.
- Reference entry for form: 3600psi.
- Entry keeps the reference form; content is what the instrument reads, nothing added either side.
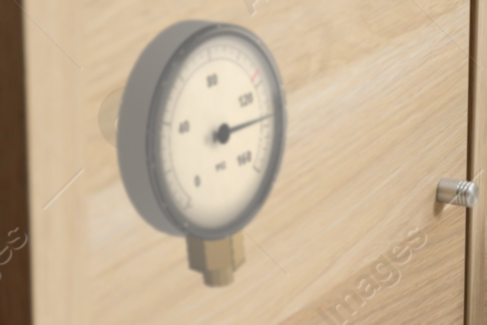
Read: 135psi
